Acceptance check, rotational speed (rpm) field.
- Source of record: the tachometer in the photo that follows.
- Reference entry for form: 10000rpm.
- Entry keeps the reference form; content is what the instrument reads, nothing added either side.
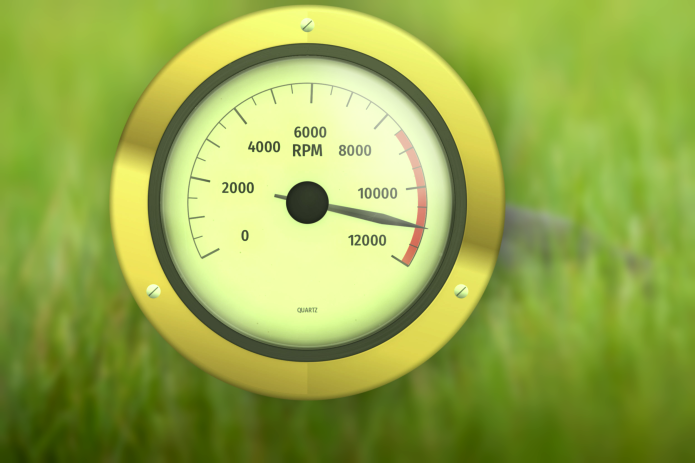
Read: 11000rpm
